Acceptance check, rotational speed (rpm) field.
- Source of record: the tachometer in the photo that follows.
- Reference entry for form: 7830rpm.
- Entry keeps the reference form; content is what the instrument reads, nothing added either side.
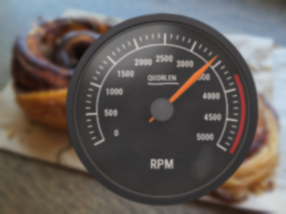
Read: 3400rpm
